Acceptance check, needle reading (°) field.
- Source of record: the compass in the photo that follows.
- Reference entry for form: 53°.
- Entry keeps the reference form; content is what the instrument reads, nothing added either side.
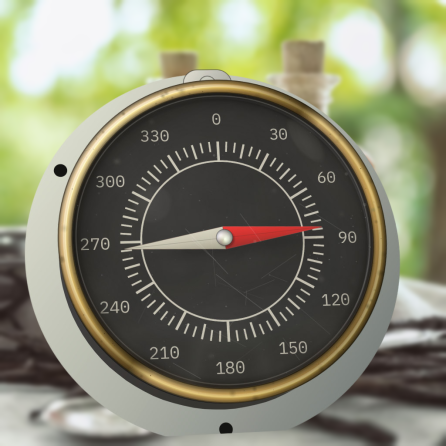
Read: 85°
